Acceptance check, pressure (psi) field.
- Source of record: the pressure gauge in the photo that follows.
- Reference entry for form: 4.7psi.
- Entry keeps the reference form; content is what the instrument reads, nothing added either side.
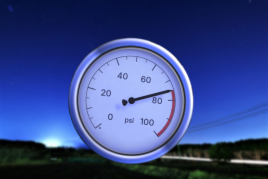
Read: 75psi
